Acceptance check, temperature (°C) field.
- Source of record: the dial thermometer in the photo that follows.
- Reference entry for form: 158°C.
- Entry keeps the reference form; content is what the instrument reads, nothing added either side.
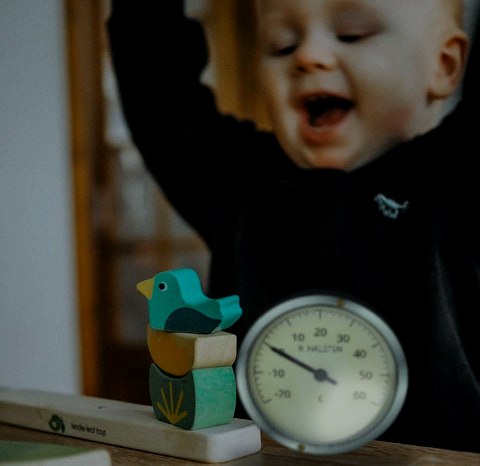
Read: 0°C
